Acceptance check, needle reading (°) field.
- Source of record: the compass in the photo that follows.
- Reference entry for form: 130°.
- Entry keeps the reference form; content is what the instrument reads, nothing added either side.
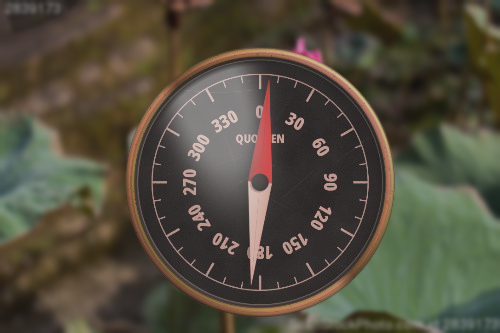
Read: 5°
